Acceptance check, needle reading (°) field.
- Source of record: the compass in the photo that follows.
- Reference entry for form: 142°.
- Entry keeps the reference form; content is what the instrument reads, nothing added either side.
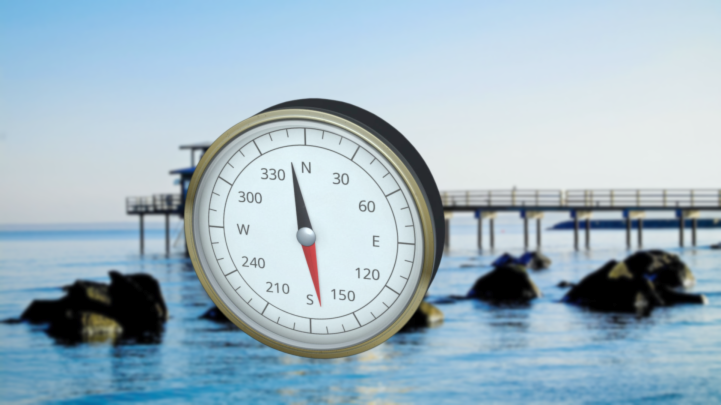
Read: 170°
